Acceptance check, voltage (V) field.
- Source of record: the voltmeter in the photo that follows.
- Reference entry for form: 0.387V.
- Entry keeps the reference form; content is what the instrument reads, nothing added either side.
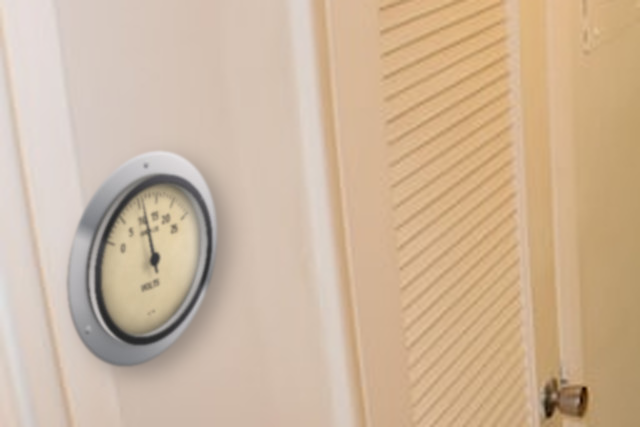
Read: 10V
